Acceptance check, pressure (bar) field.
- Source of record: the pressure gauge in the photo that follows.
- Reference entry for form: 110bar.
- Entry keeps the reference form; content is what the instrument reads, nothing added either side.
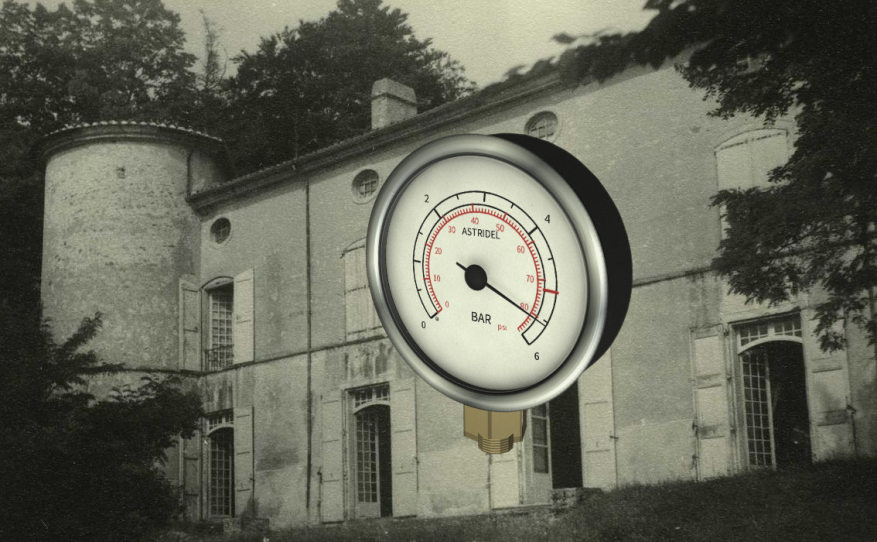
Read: 5.5bar
